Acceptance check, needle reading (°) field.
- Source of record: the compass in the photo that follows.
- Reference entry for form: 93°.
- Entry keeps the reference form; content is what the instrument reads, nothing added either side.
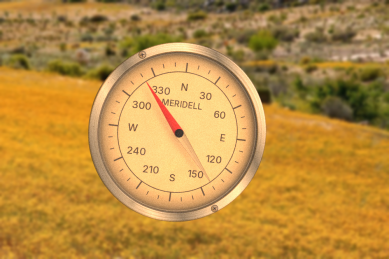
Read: 320°
